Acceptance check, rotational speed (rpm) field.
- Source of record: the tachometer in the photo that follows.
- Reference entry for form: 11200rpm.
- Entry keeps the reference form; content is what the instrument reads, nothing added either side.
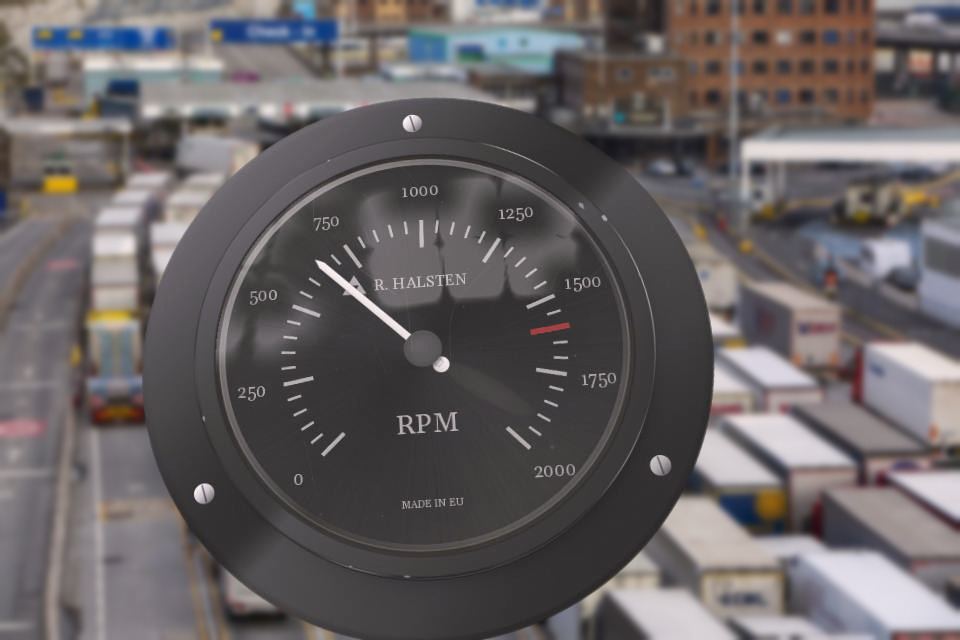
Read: 650rpm
